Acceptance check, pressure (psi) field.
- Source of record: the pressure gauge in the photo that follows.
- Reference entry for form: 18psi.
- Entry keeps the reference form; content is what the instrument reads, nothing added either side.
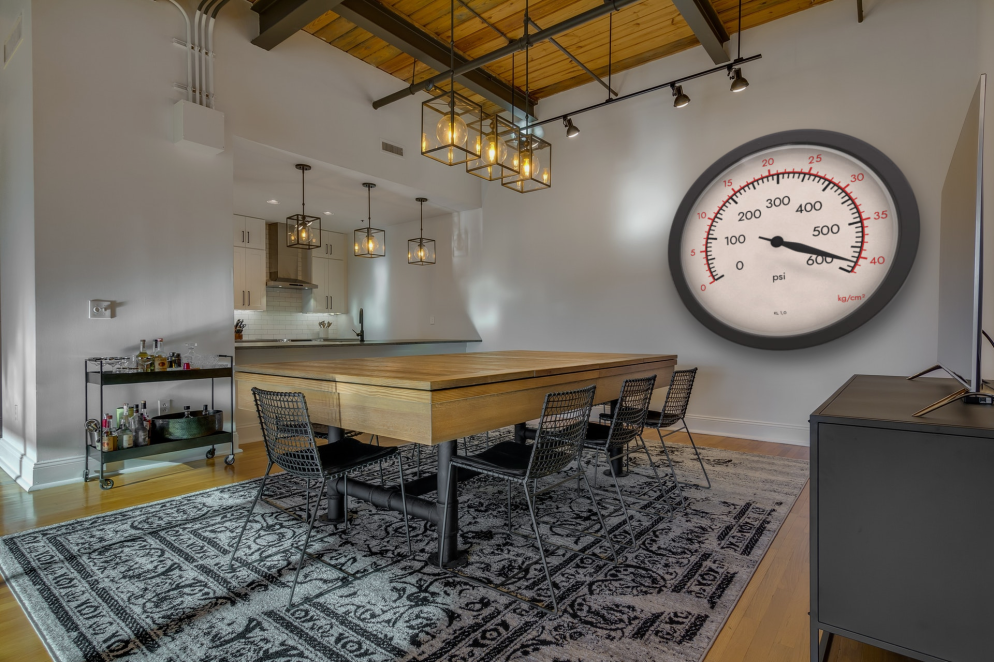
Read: 580psi
